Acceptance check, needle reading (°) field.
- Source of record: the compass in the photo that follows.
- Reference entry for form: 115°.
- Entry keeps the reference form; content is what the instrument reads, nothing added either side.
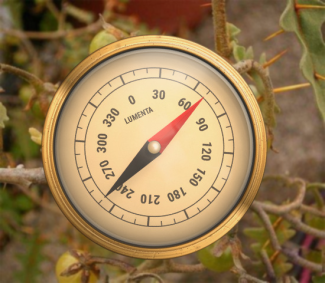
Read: 70°
